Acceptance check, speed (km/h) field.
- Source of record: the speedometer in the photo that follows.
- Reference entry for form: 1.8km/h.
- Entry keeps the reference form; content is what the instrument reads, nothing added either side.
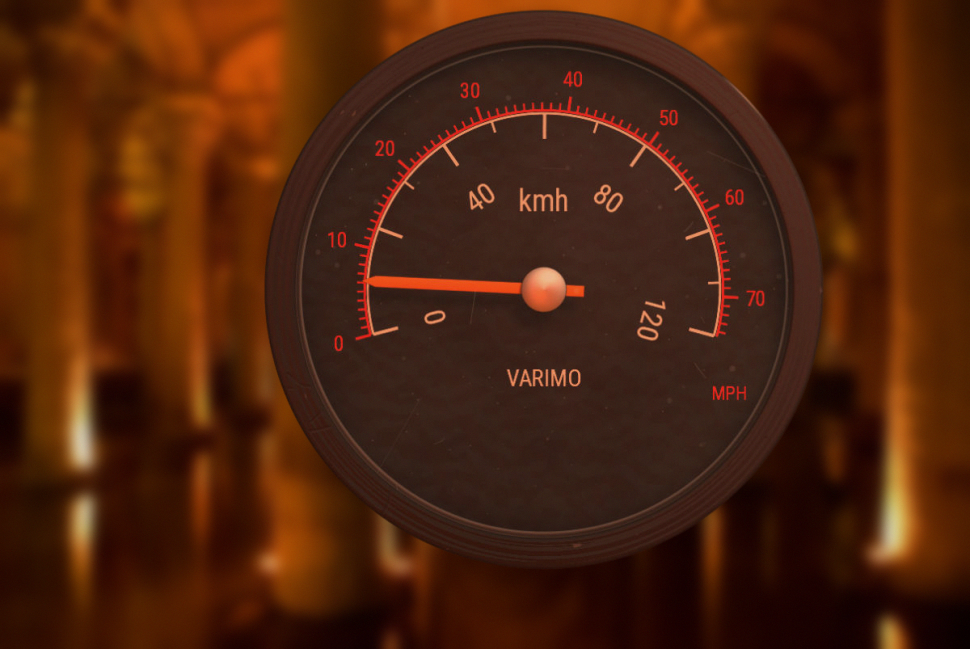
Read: 10km/h
